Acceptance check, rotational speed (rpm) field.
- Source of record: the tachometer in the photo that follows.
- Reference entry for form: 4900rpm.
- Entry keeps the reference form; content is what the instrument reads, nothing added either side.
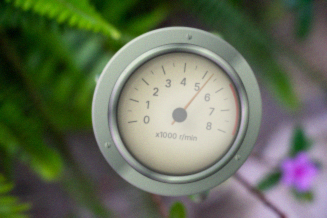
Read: 5250rpm
